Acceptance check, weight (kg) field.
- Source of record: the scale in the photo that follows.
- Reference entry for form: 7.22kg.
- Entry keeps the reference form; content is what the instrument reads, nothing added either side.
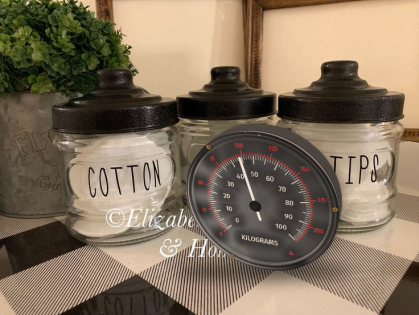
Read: 45kg
